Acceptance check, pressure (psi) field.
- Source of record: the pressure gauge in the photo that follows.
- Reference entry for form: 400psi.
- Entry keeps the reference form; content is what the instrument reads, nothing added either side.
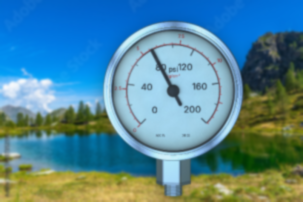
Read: 80psi
